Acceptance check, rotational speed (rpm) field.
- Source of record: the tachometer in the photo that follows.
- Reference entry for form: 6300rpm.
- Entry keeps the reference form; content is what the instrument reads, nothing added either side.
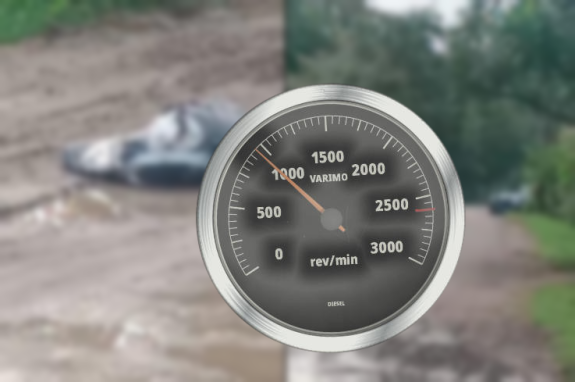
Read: 950rpm
